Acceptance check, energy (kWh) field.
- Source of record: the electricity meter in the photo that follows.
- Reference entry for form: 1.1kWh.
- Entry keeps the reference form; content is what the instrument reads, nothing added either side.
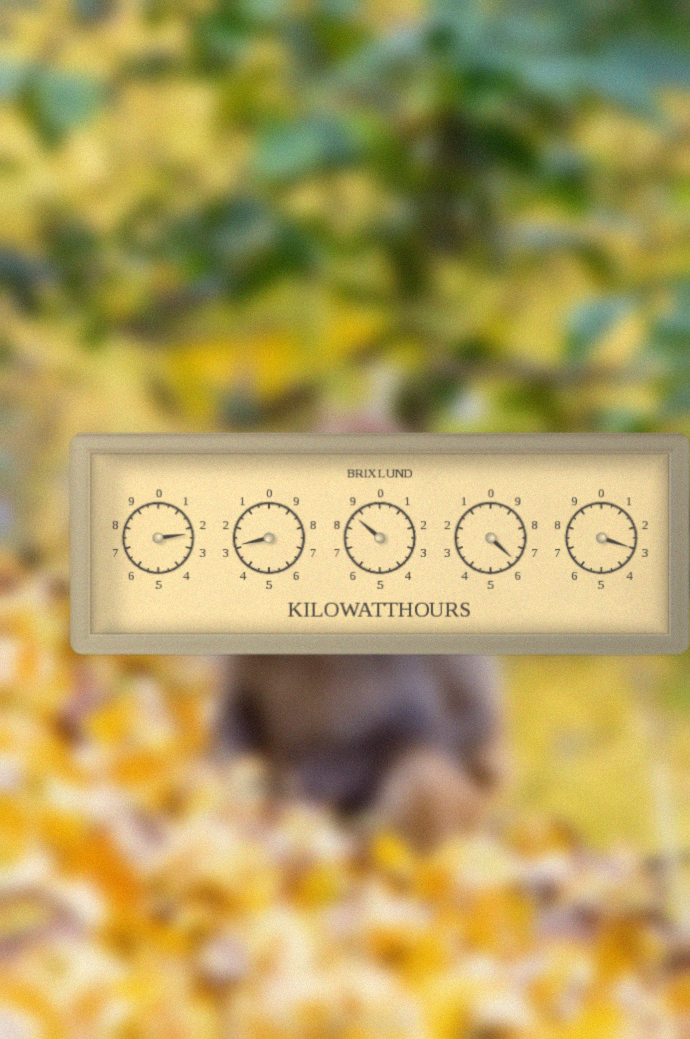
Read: 22863kWh
